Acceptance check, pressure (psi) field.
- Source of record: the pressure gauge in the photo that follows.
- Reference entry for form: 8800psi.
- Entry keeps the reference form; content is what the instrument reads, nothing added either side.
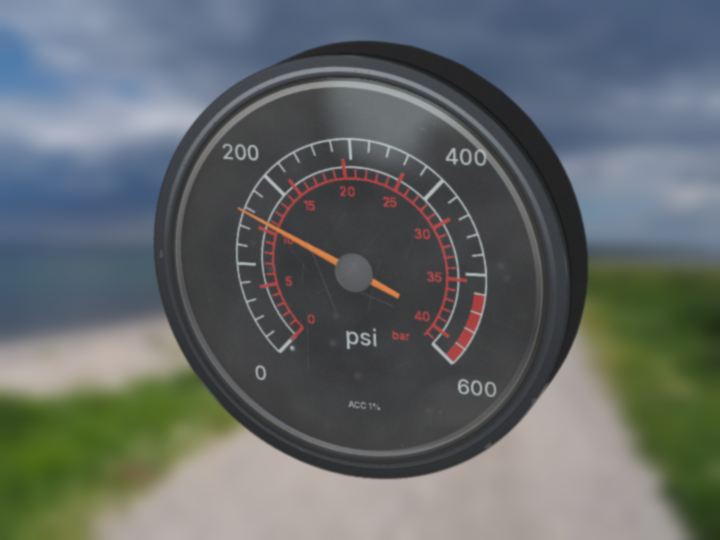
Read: 160psi
